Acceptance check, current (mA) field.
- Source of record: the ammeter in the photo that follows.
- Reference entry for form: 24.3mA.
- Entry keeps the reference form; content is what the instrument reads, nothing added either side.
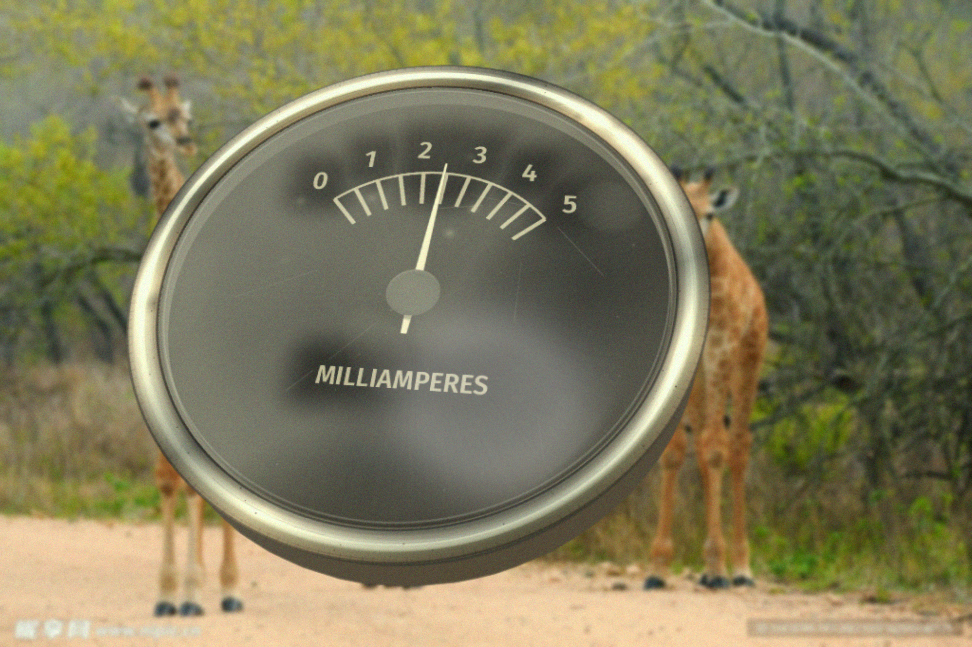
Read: 2.5mA
